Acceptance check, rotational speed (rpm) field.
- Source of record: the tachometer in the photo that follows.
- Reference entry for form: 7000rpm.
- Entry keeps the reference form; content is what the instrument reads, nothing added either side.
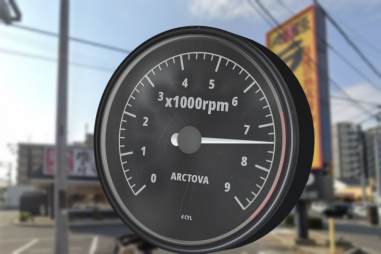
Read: 7400rpm
